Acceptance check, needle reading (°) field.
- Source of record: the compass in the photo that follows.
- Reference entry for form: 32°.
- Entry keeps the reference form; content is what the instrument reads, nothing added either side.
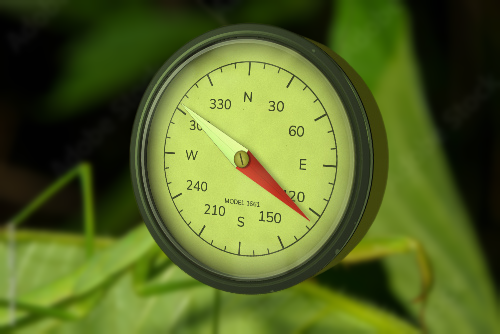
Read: 125°
